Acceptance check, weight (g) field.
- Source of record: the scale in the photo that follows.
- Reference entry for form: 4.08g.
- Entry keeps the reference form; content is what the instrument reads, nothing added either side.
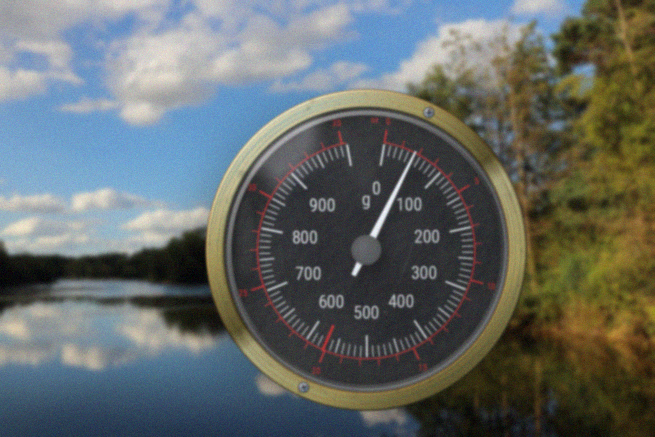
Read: 50g
